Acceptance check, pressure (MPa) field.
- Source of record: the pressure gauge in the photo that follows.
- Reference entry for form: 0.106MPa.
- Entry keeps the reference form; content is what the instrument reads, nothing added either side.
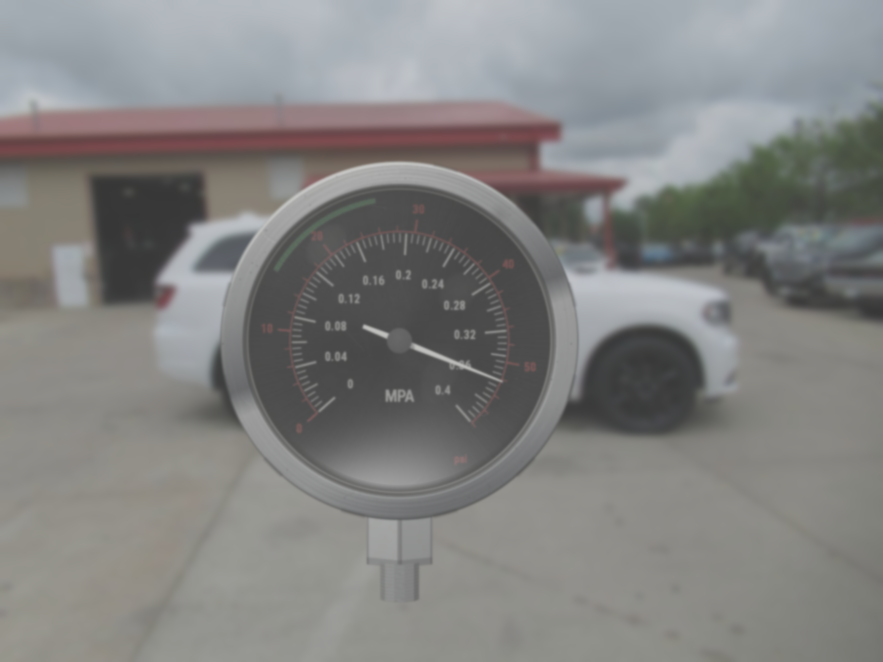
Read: 0.36MPa
